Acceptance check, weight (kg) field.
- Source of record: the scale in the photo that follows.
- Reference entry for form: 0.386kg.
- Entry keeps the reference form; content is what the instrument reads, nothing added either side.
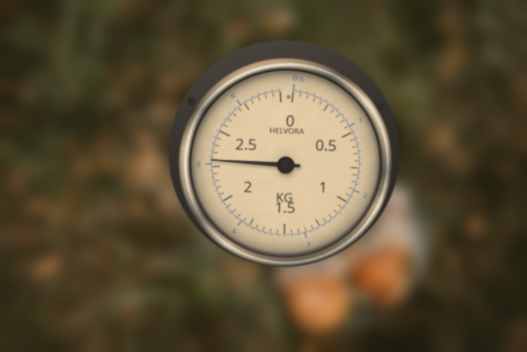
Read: 2.3kg
